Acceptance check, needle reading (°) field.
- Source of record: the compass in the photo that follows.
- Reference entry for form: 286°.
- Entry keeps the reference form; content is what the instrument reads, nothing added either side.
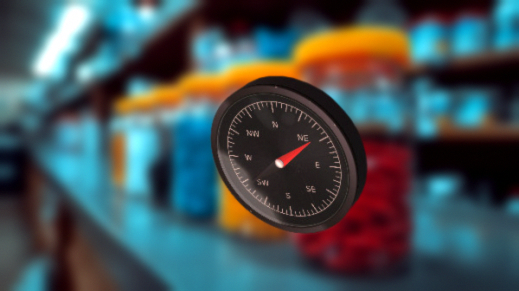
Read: 55°
